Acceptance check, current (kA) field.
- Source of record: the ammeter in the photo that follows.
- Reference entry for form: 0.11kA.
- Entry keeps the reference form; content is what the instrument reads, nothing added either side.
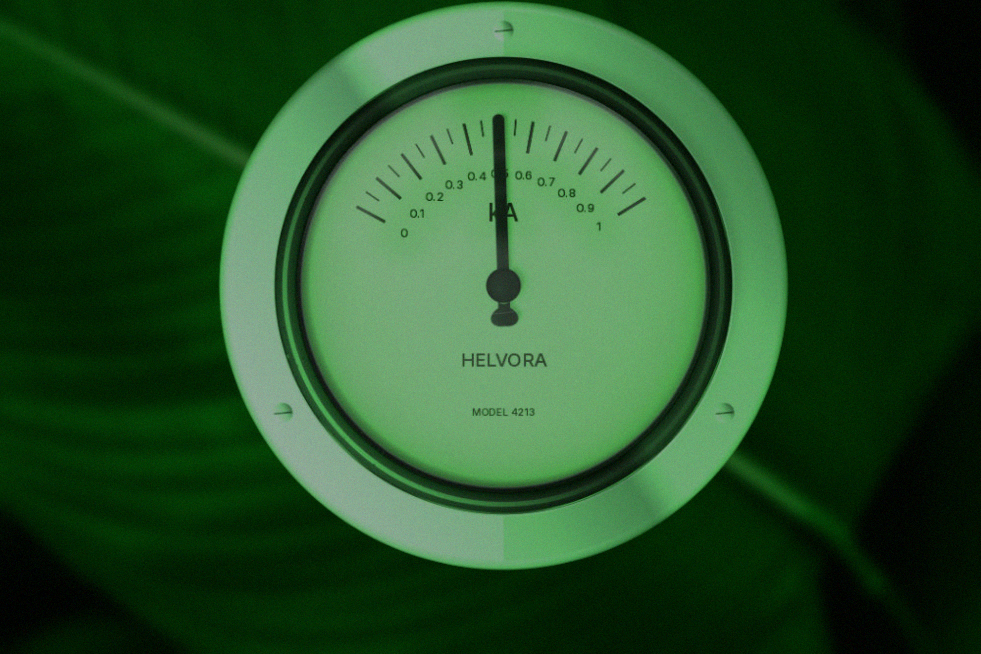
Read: 0.5kA
